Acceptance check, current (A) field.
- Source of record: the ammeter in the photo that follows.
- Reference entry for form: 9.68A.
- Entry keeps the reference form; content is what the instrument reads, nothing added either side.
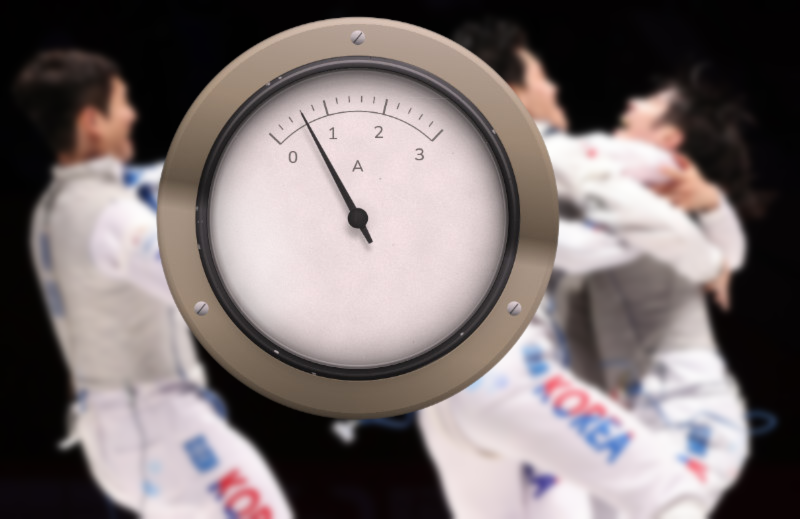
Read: 0.6A
